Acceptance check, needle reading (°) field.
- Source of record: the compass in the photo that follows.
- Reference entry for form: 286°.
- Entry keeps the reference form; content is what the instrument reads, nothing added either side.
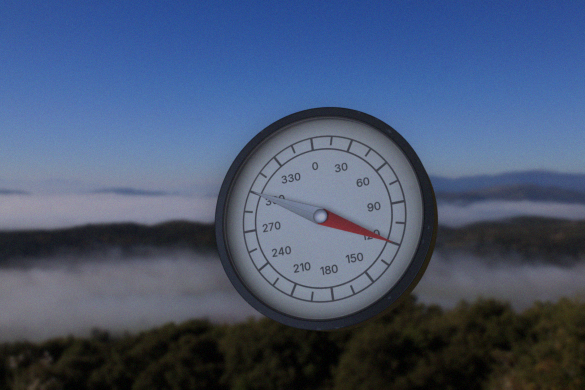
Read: 120°
